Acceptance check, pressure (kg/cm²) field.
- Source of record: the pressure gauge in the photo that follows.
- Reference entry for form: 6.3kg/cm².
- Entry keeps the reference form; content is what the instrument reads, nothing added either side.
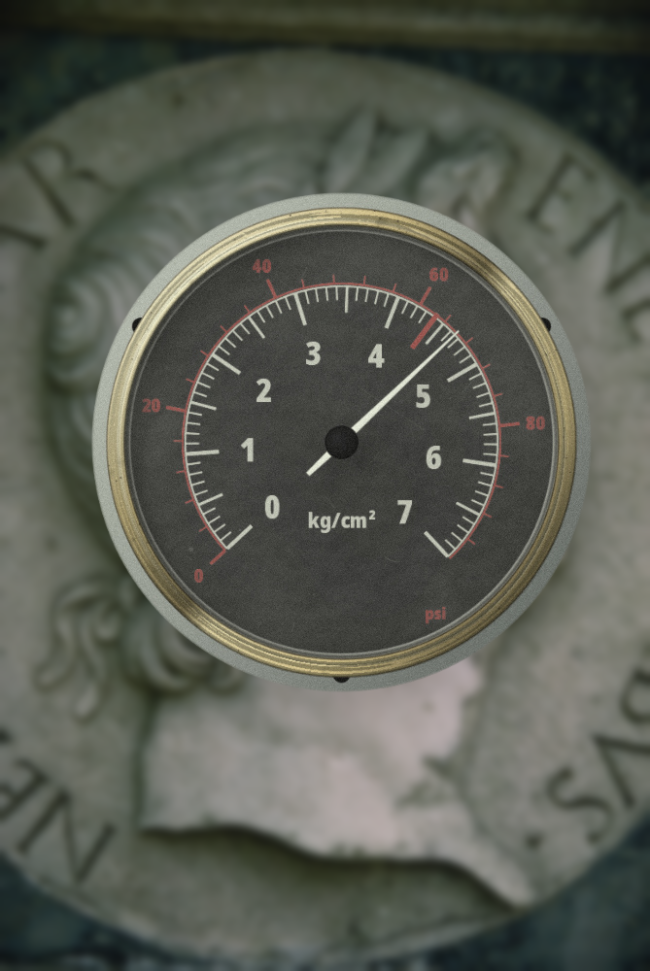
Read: 4.65kg/cm²
